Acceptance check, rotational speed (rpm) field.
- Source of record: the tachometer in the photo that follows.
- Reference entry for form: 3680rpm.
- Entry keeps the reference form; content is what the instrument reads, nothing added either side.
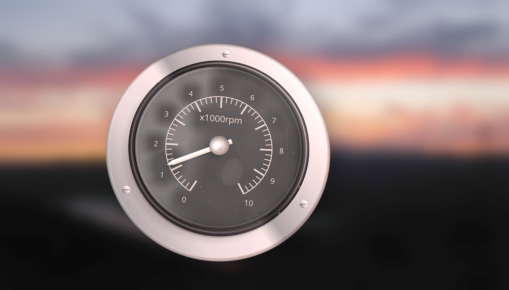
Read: 1200rpm
